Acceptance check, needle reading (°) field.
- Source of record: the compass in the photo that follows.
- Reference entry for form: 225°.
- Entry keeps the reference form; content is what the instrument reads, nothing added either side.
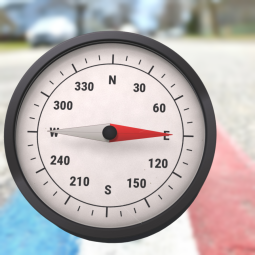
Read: 90°
